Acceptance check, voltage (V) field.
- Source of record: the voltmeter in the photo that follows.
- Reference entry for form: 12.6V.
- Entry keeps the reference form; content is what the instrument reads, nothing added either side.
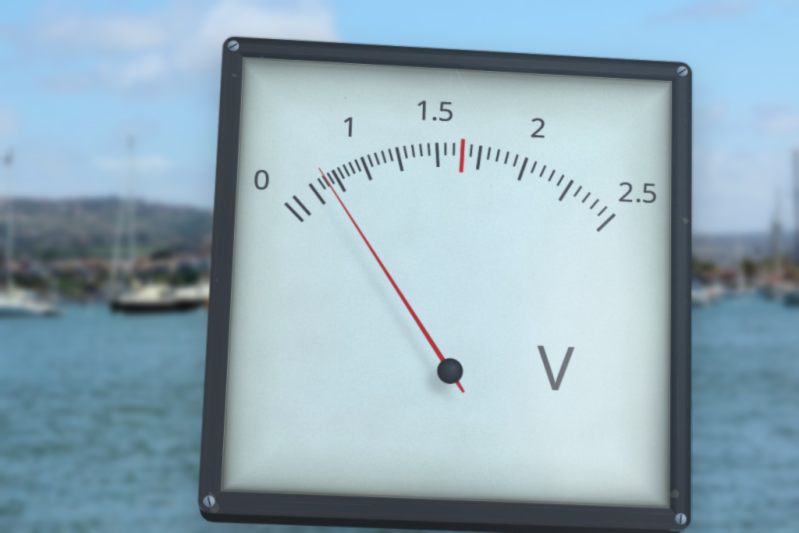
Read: 0.65V
